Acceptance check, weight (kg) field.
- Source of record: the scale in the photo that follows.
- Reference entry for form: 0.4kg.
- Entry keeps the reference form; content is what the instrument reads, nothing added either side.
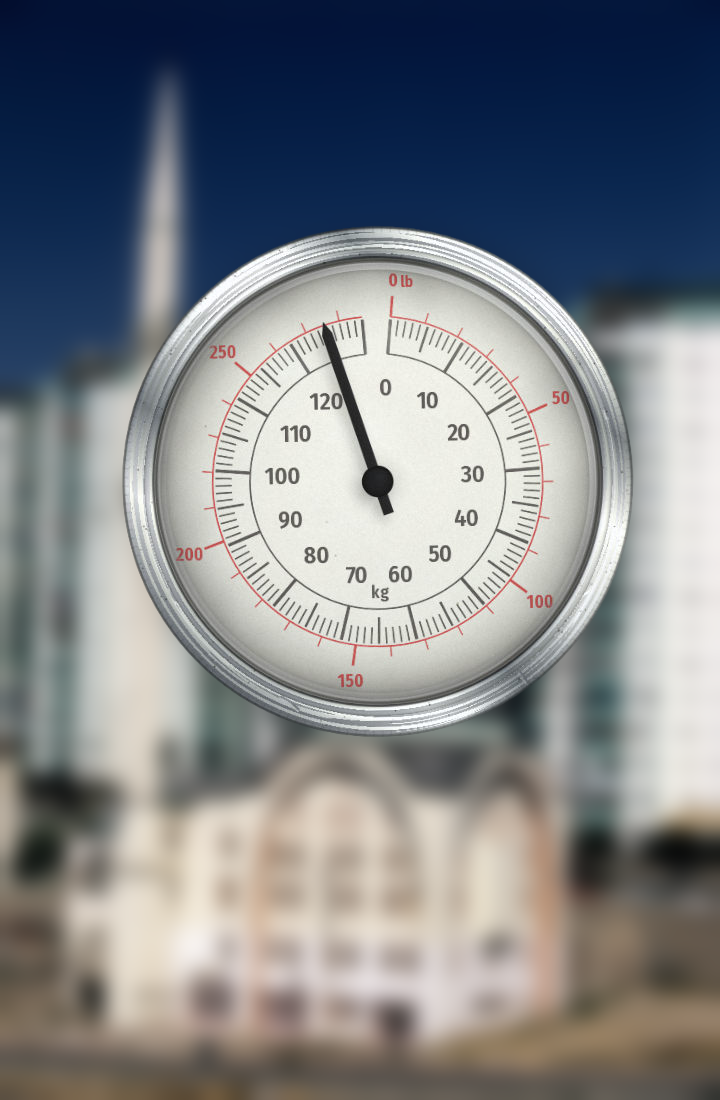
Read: 125kg
